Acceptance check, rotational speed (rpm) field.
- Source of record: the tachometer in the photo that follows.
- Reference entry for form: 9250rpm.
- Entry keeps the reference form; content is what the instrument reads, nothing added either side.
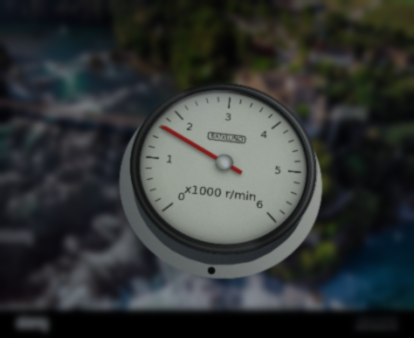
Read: 1600rpm
